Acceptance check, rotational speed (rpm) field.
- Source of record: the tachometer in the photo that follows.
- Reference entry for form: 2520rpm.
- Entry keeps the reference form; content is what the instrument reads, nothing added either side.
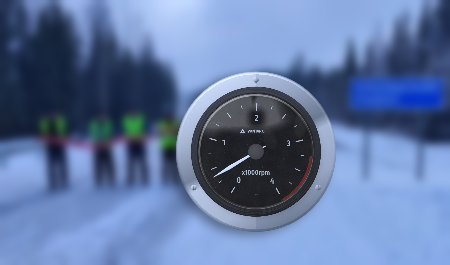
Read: 375rpm
